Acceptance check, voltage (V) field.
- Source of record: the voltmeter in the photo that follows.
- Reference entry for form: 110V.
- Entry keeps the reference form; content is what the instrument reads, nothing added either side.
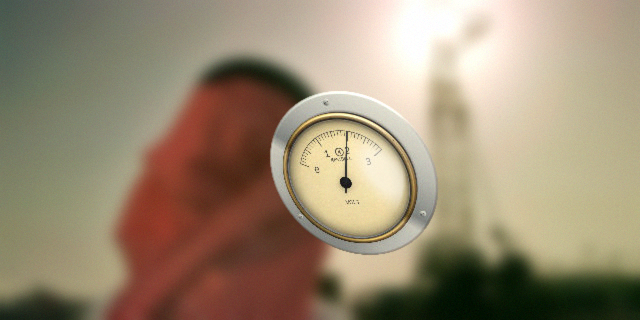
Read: 2V
